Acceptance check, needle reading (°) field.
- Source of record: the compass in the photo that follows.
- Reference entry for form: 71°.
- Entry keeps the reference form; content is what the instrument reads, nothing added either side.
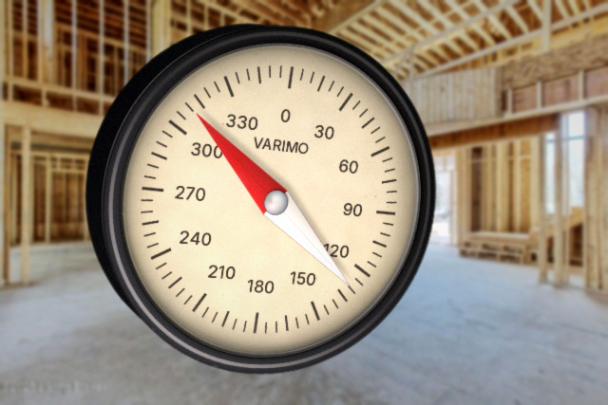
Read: 310°
